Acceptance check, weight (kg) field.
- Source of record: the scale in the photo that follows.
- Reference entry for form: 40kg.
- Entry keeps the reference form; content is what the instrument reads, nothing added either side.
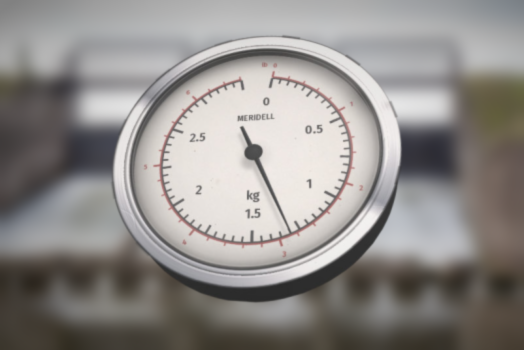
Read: 1.3kg
